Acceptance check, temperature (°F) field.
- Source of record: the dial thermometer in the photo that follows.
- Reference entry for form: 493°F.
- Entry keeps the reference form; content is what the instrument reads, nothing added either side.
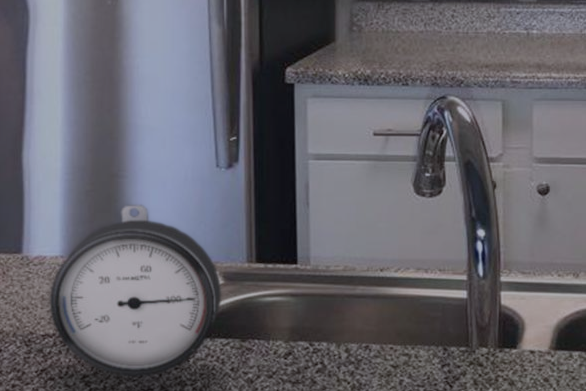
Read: 100°F
